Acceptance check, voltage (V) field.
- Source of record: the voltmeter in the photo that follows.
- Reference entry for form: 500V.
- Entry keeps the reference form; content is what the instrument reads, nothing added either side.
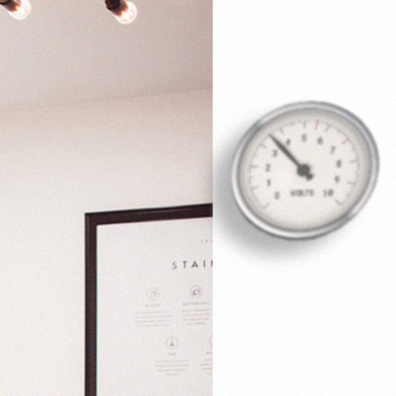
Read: 3.5V
